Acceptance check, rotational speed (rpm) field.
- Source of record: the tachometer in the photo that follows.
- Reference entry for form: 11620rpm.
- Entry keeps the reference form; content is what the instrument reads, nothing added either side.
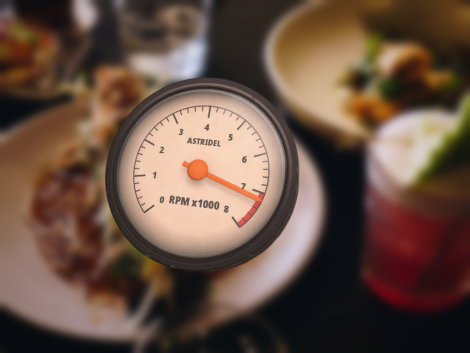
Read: 7200rpm
